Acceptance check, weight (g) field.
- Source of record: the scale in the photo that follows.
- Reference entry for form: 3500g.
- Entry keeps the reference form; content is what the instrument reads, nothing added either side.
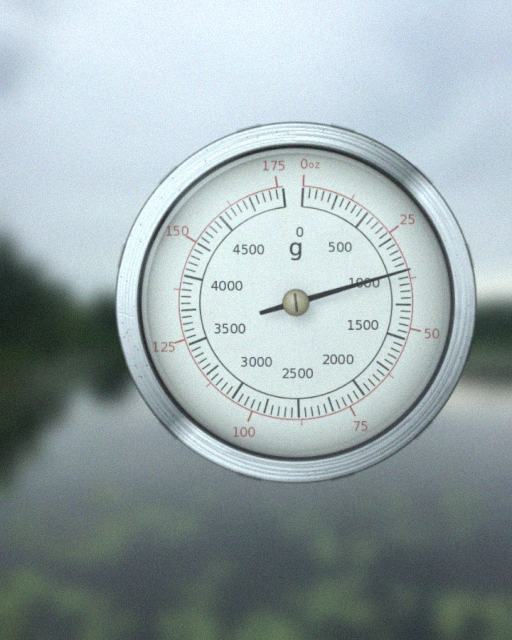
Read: 1000g
